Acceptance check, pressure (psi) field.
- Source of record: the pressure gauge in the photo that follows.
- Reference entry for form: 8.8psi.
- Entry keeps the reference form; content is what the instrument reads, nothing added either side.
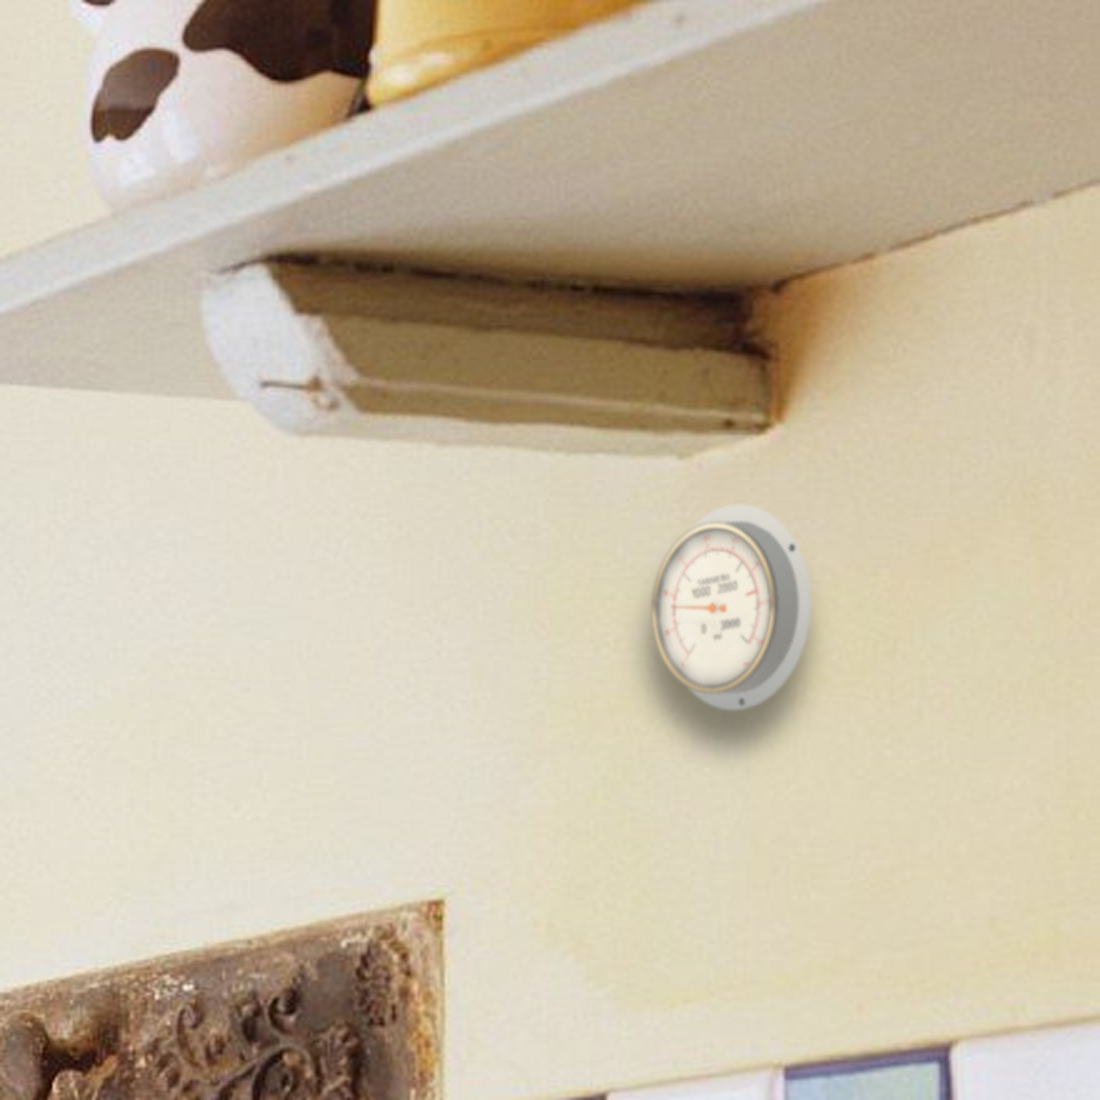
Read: 600psi
